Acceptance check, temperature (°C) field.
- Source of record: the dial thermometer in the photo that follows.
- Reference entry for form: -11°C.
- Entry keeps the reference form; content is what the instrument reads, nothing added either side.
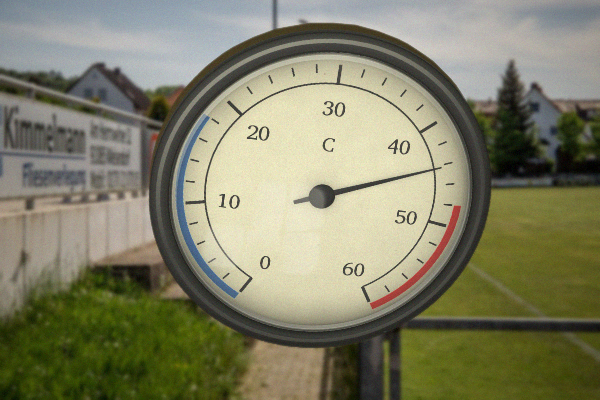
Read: 44°C
